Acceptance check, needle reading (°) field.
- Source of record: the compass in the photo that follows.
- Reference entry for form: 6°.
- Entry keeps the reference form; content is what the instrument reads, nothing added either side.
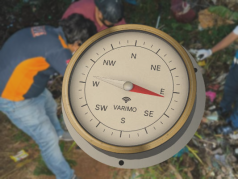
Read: 100°
